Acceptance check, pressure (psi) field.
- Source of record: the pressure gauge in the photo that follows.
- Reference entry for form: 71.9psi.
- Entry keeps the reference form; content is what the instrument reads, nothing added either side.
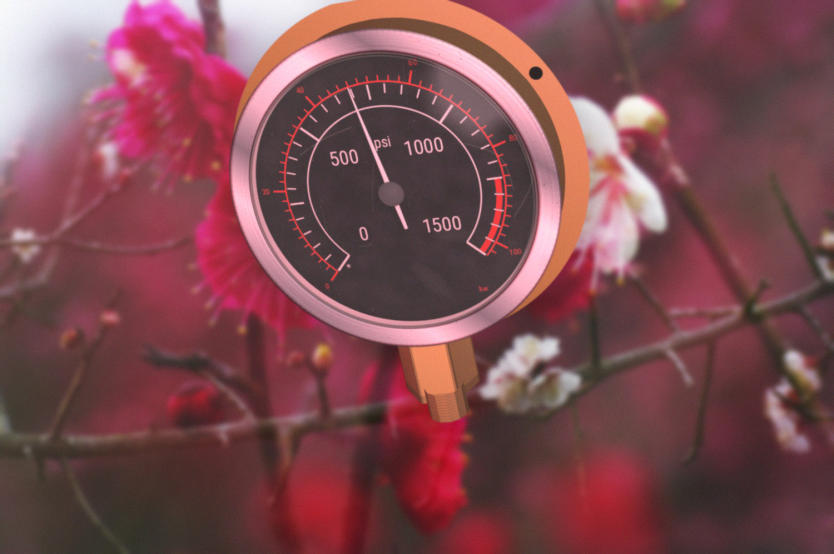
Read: 700psi
